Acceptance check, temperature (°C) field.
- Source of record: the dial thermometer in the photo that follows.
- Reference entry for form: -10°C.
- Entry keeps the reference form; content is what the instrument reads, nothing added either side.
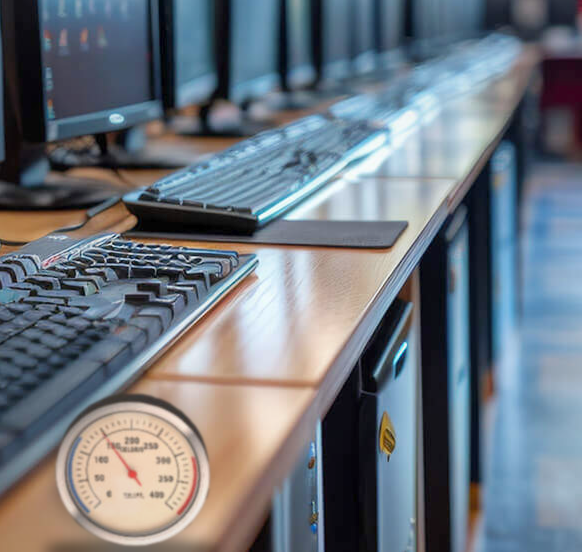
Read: 150°C
